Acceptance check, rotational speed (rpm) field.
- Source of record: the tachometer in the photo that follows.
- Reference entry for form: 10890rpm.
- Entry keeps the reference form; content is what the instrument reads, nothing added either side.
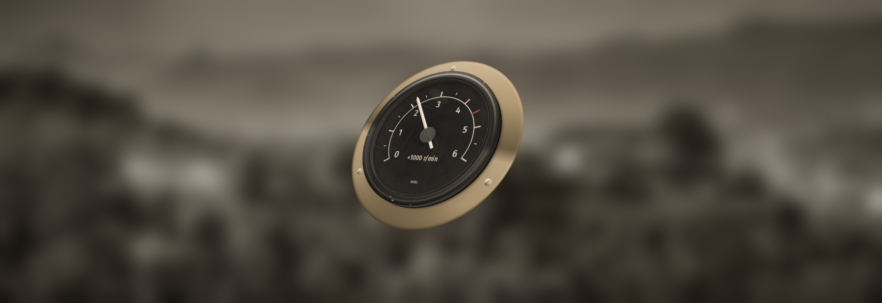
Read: 2250rpm
